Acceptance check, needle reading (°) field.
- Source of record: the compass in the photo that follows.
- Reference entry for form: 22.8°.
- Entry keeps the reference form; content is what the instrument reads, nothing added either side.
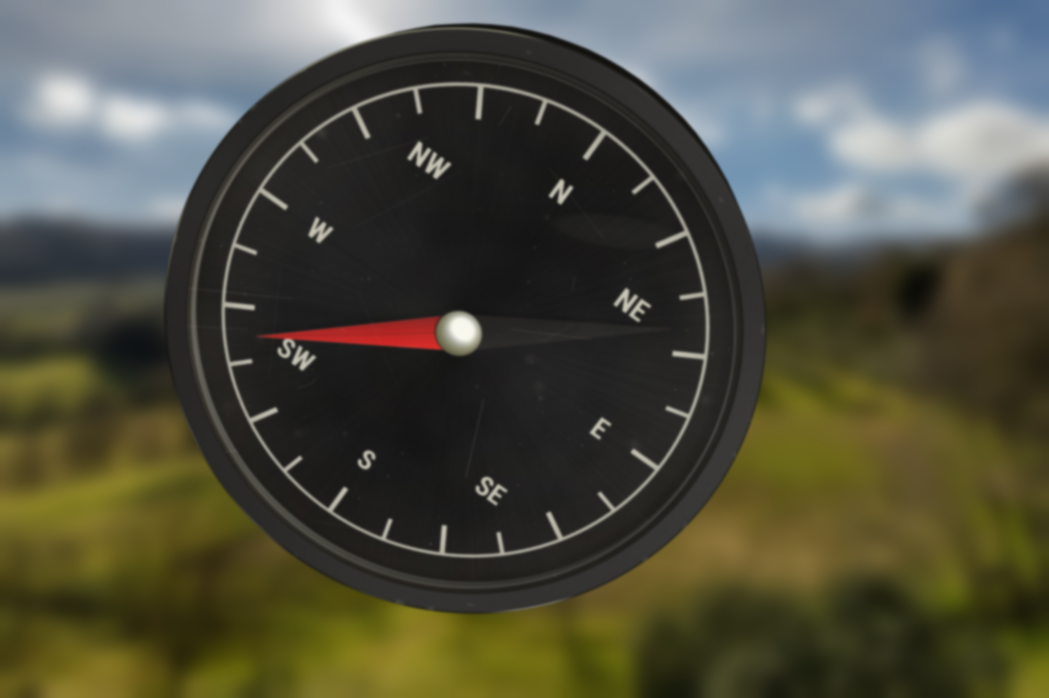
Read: 232.5°
